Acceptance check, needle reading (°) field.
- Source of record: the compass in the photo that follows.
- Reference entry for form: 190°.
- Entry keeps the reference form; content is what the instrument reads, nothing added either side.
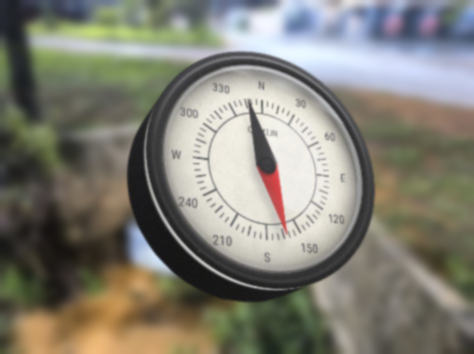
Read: 165°
